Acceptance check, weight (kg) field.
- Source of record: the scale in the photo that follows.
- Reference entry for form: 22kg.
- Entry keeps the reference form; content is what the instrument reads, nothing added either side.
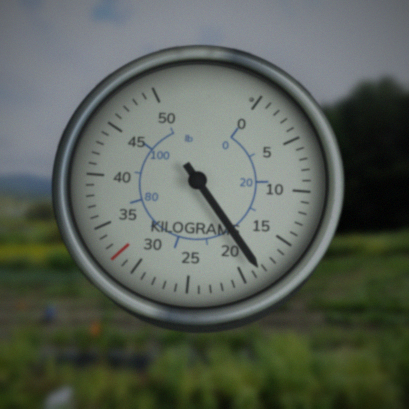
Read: 18.5kg
